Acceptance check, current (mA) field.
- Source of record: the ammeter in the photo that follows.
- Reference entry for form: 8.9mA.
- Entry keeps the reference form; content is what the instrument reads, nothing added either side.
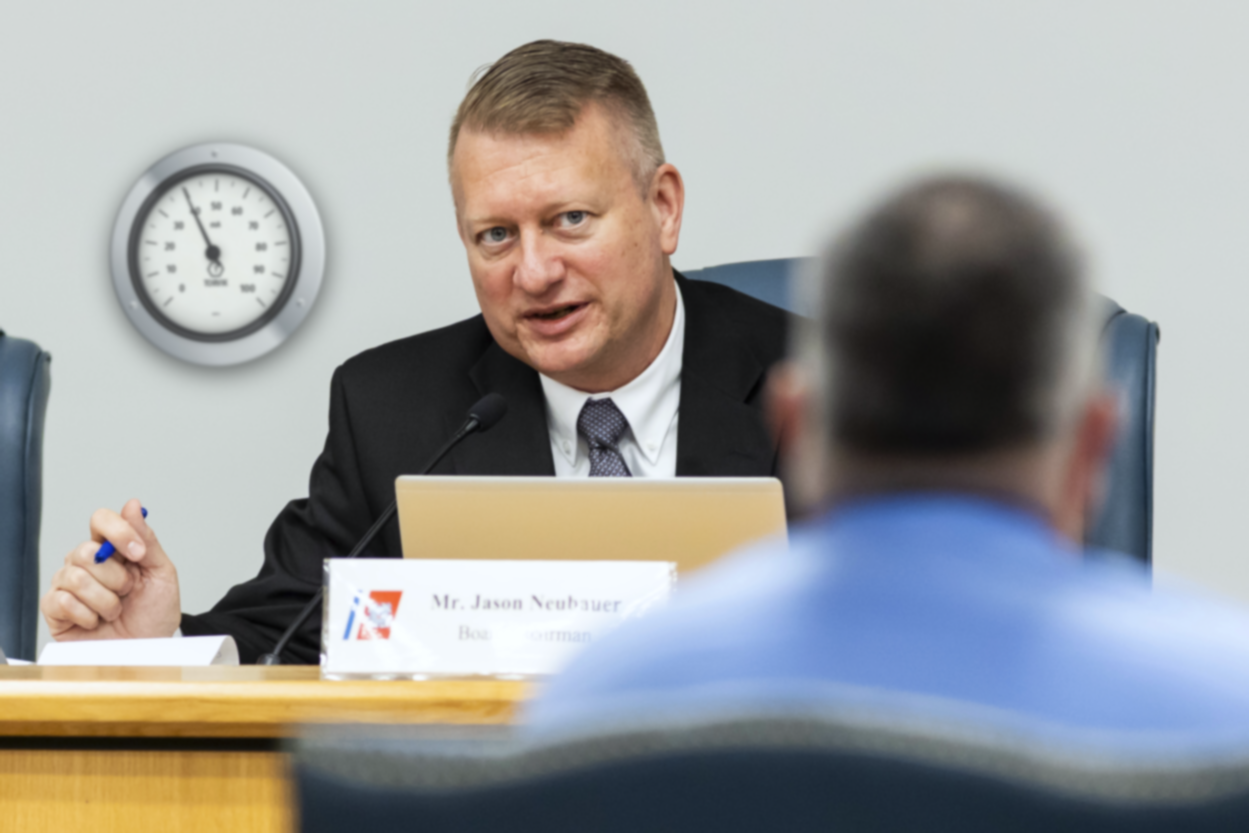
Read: 40mA
